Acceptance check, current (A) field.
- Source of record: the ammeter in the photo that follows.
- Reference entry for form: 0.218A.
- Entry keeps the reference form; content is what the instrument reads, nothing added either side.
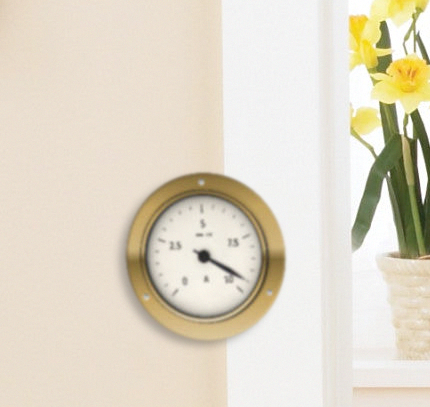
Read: 9.5A
